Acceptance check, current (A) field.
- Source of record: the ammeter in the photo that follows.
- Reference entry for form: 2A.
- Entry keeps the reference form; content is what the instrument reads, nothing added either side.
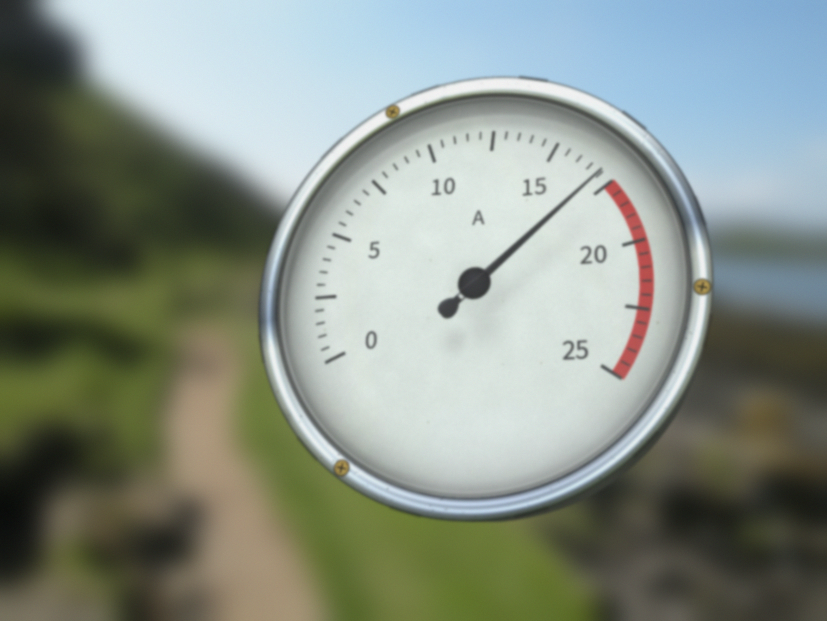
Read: 17A
